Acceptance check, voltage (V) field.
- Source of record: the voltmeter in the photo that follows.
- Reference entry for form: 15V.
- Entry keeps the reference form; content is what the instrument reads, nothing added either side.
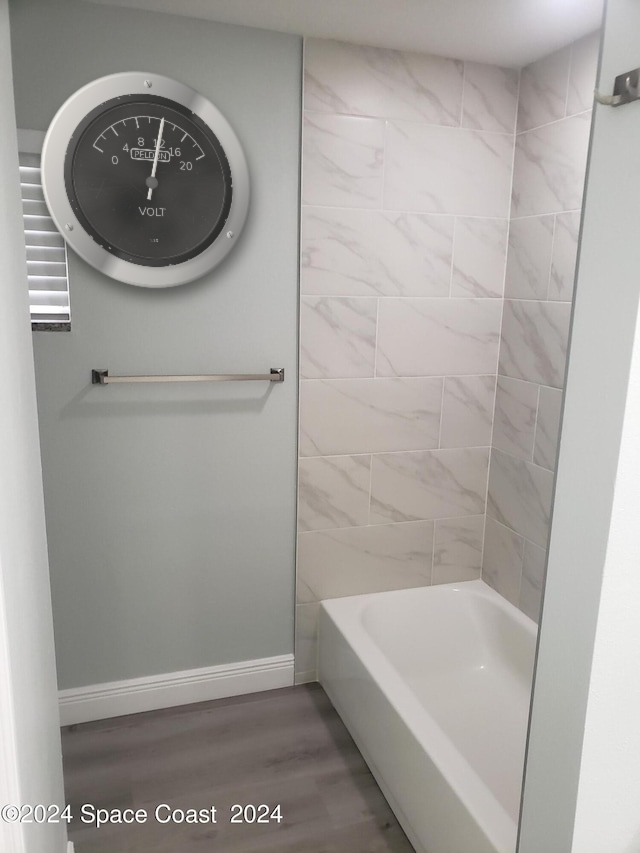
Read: 12V
